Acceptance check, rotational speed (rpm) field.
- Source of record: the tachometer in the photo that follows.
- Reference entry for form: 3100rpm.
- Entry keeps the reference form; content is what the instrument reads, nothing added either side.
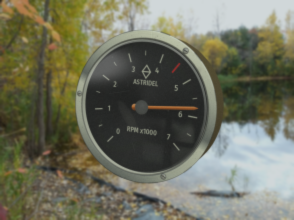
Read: 5750rpm
